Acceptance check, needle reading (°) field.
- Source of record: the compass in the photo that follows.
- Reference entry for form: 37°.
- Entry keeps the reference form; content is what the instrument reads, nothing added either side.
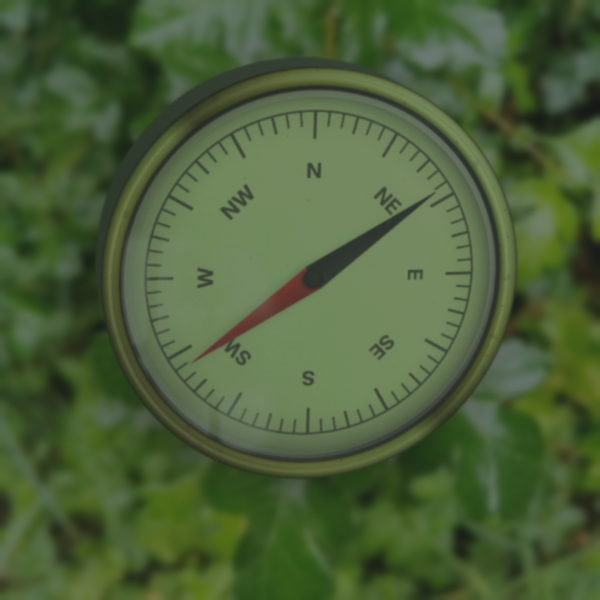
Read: 235°
